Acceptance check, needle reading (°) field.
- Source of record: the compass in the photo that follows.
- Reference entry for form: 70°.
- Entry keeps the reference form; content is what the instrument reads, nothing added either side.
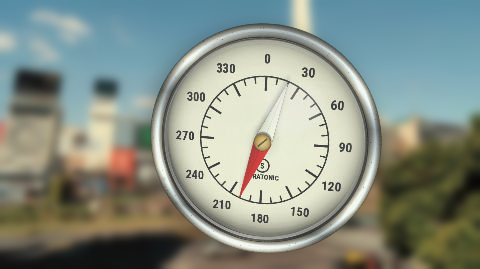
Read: 200°
